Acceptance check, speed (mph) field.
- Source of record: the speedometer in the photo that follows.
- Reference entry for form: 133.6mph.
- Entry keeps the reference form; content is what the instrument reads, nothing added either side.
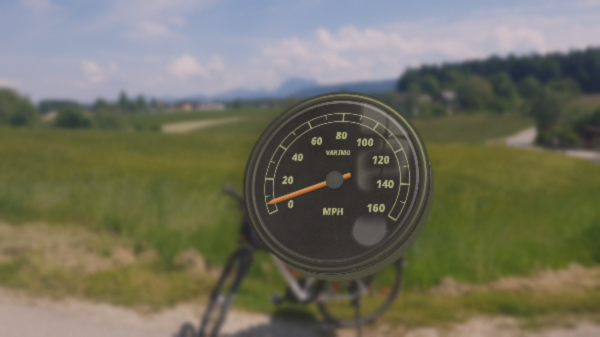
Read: 5mph
